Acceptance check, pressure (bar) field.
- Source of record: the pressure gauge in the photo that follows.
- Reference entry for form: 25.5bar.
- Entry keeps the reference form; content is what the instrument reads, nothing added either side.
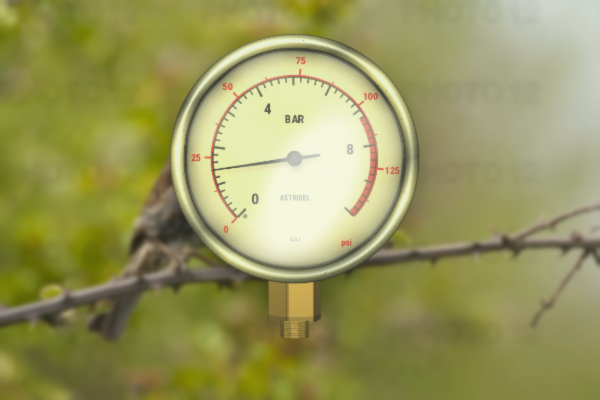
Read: 1.4bar
